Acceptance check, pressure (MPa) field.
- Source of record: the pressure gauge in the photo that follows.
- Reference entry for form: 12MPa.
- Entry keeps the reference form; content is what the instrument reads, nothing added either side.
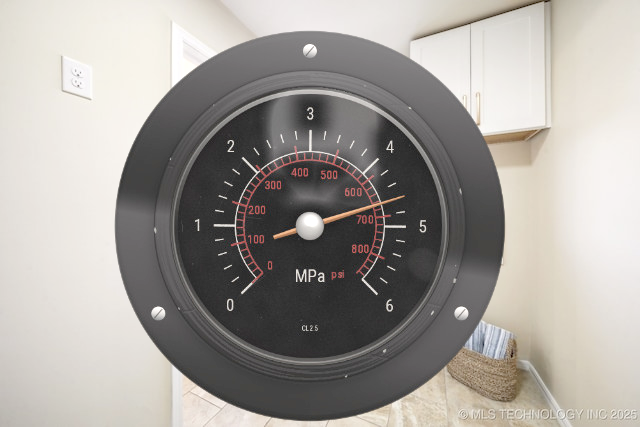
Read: 4.6MPa
